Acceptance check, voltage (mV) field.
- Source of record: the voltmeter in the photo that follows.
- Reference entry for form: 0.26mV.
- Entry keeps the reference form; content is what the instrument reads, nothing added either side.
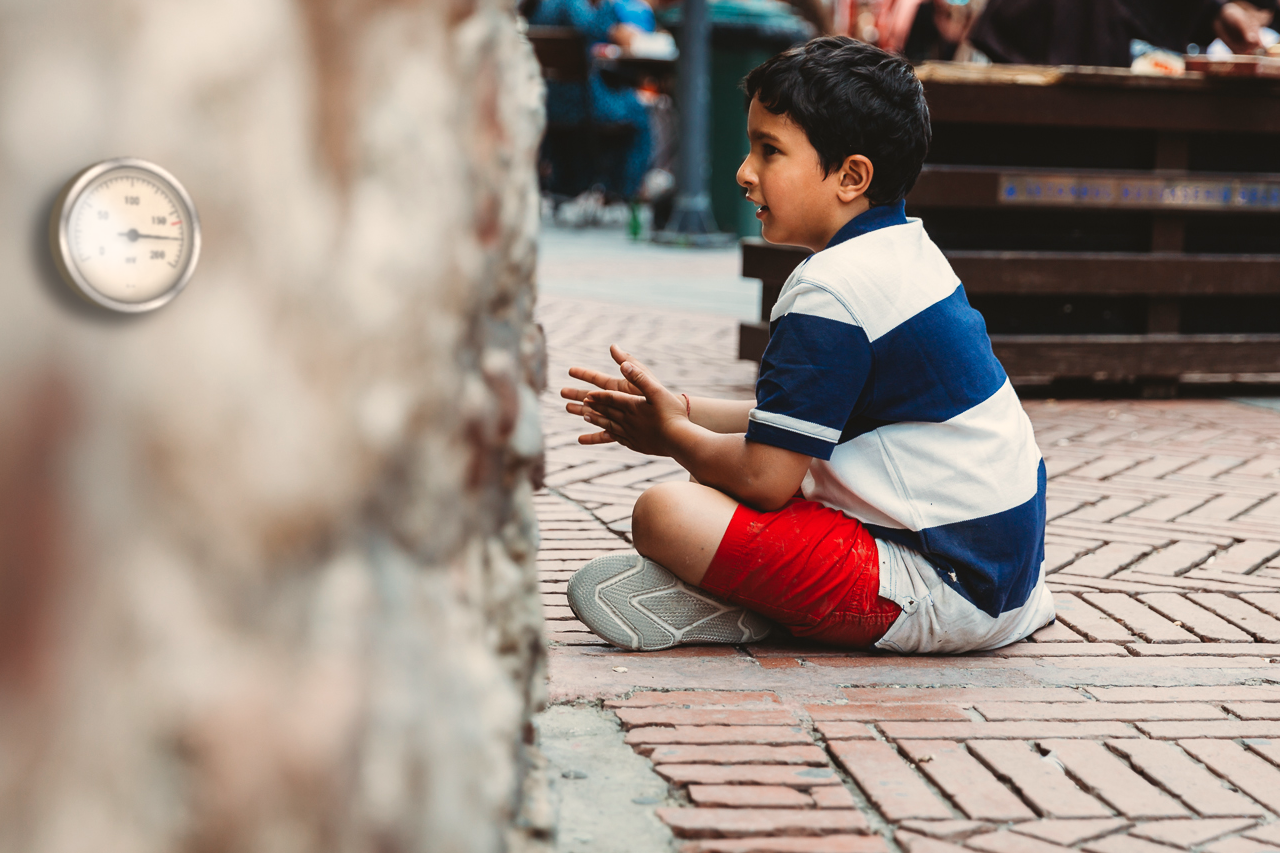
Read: 175mV
